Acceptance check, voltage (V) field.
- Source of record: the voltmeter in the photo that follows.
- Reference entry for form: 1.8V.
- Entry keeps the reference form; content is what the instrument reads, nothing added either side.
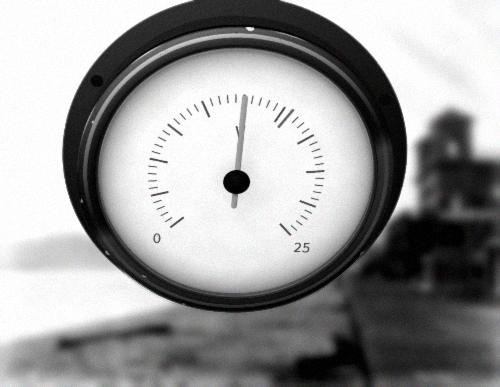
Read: 12.5V
